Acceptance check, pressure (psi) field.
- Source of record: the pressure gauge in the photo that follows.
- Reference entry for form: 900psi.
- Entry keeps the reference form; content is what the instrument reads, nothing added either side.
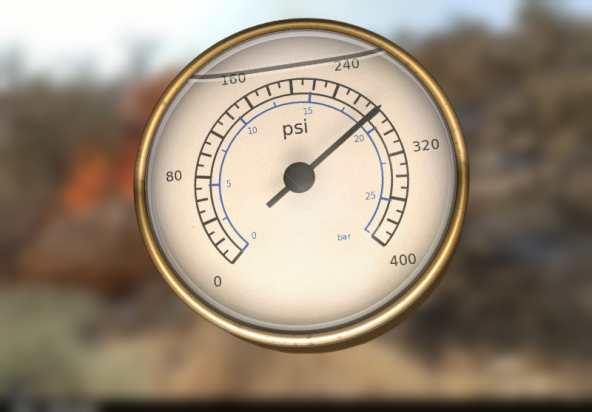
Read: 280psi
